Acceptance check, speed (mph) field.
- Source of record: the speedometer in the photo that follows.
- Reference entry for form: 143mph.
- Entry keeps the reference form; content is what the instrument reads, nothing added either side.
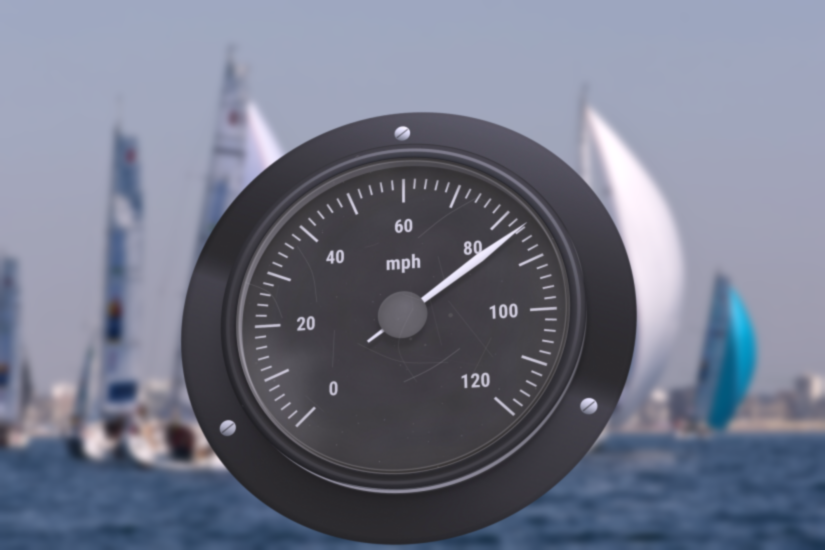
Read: 84mph
